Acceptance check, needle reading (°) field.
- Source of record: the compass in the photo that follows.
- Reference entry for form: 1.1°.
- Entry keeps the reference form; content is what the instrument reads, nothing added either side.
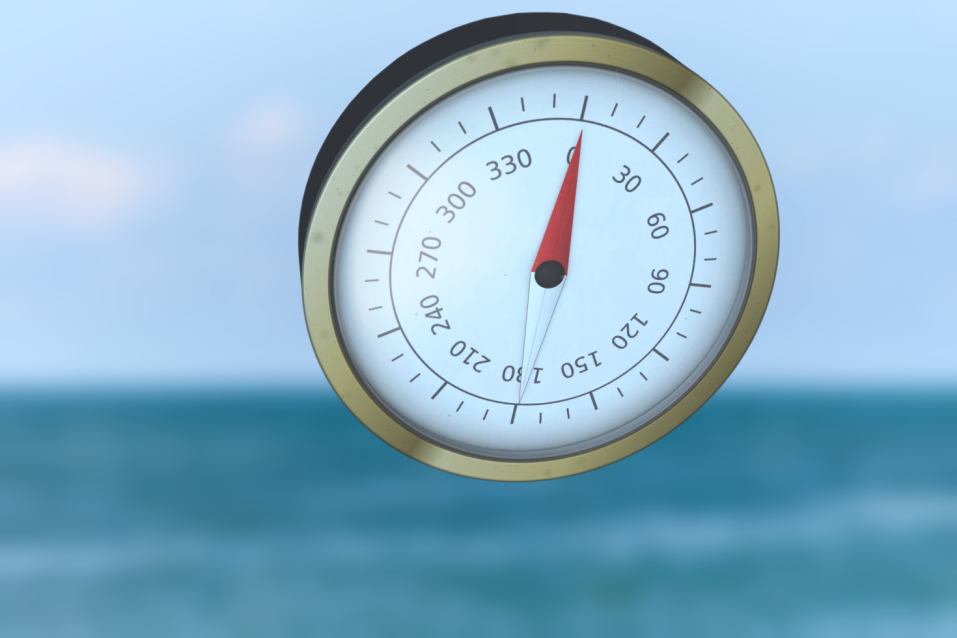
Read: 0°
